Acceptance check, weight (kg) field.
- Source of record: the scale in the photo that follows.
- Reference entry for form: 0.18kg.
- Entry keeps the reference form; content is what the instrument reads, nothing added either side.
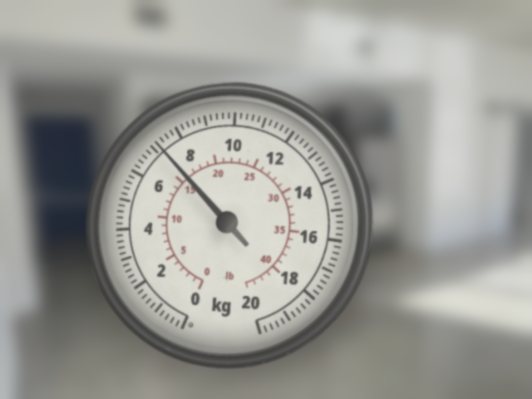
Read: 7.2kg
